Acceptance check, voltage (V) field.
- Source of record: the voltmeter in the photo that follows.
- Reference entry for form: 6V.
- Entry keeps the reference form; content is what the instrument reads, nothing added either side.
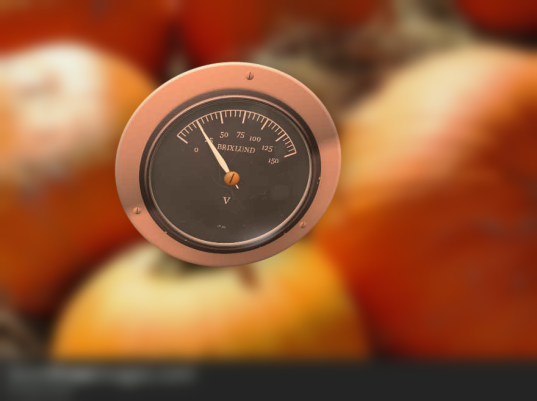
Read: 25V
